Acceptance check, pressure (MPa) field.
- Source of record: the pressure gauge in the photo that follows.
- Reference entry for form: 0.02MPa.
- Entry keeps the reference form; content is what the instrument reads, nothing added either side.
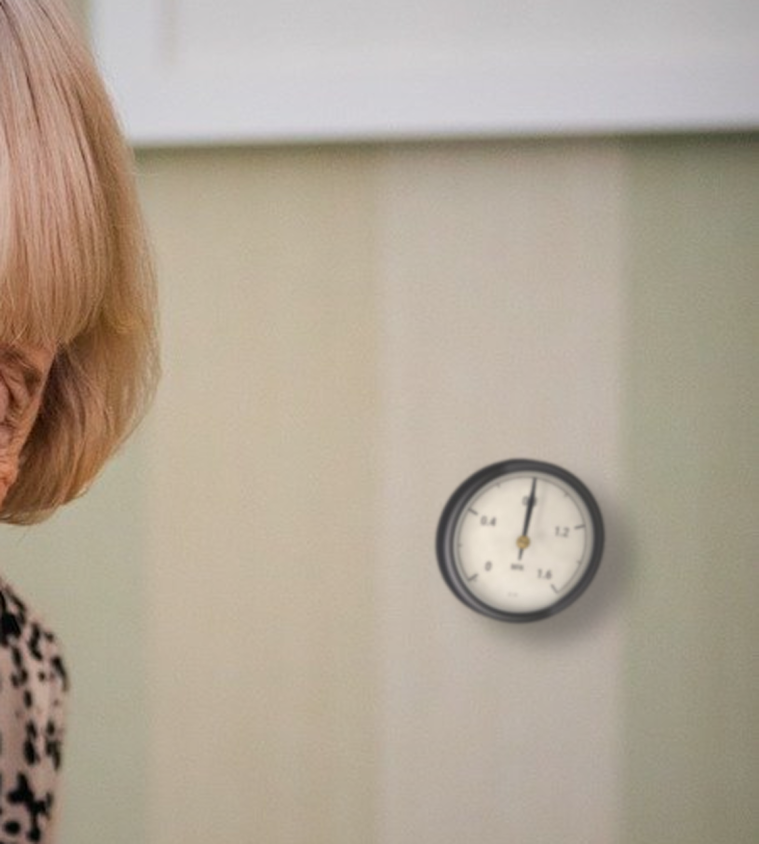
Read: 0.8MPa
